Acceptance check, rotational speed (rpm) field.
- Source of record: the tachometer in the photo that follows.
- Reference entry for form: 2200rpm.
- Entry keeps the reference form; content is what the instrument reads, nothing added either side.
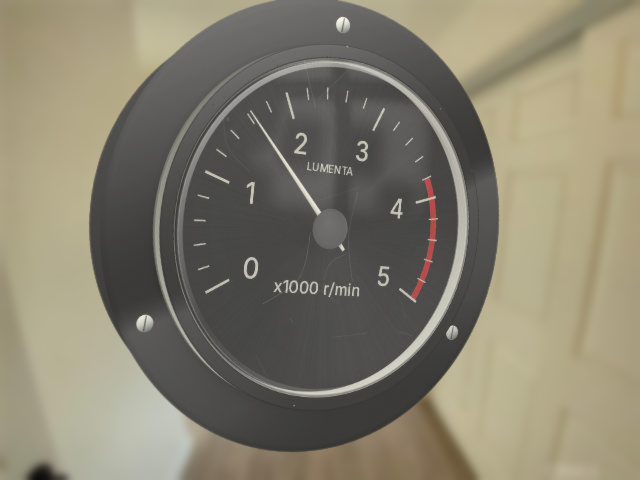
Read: 1600rpm
